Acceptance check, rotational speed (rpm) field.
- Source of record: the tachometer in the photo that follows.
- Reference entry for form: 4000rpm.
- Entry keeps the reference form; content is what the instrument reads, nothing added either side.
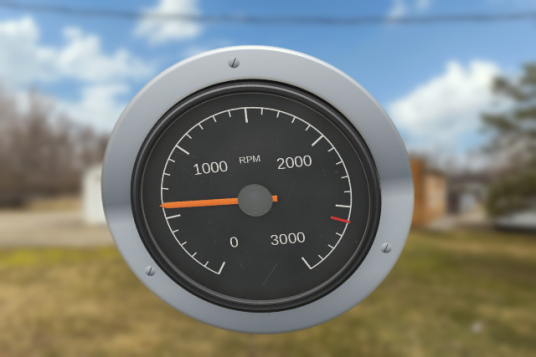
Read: 600rpm
